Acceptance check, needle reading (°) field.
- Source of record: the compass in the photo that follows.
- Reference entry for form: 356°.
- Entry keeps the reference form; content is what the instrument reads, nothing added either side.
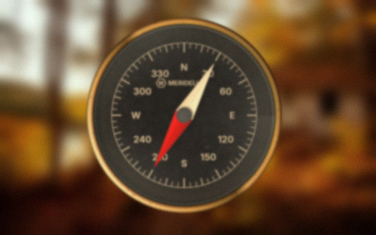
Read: 210°
